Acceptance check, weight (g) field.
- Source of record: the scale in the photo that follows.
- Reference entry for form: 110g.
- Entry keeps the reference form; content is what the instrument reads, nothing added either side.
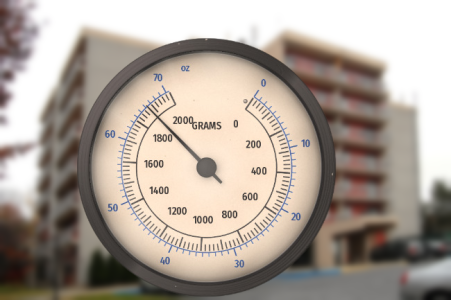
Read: 1880g
